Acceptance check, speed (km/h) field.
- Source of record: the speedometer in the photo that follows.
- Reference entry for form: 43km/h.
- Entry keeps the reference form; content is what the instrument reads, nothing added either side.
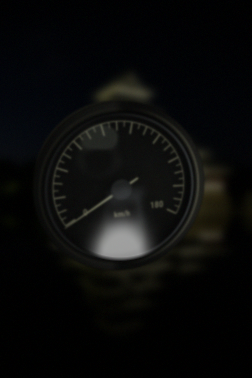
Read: 0km/h
